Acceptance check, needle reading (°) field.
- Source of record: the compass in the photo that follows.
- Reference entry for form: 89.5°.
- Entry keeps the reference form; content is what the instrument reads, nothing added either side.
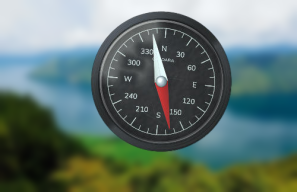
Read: 165°
